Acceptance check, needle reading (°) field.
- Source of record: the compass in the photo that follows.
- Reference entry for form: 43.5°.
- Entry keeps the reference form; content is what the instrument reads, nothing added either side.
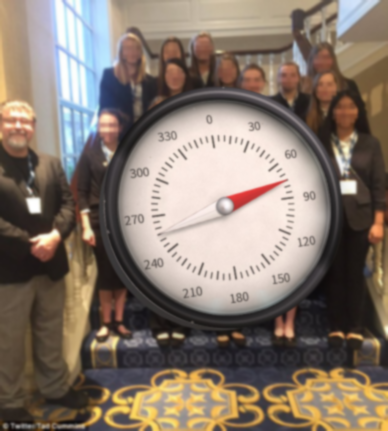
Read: 75°
